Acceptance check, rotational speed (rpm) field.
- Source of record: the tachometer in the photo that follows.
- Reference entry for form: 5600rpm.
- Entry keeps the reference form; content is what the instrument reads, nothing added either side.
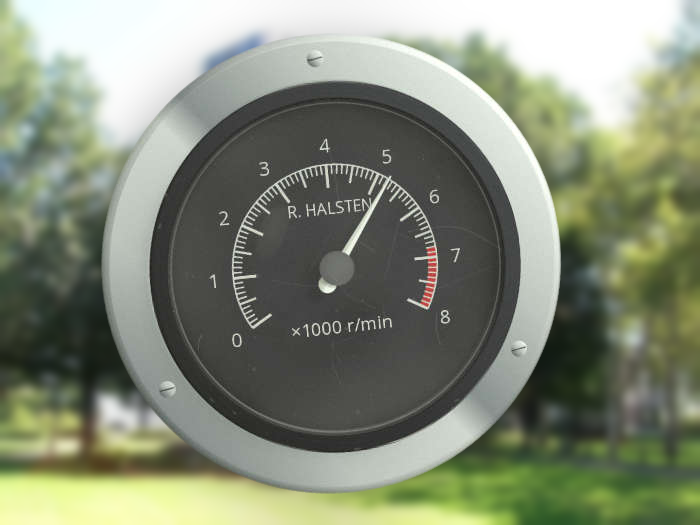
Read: 5200rpm
